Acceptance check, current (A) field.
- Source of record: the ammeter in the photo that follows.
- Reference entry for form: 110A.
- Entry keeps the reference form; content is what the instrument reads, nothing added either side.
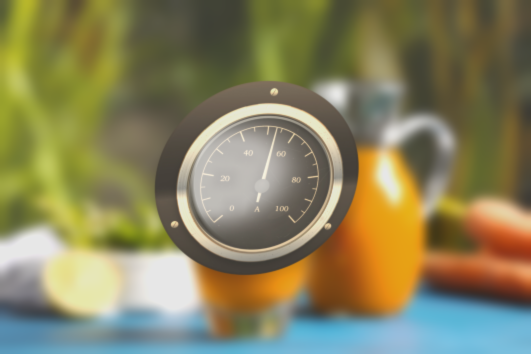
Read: 52.5A
